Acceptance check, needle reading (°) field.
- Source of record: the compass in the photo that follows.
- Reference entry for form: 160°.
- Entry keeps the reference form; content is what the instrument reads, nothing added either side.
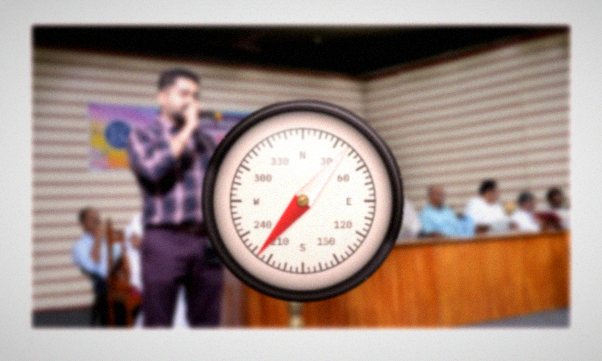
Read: 220°
